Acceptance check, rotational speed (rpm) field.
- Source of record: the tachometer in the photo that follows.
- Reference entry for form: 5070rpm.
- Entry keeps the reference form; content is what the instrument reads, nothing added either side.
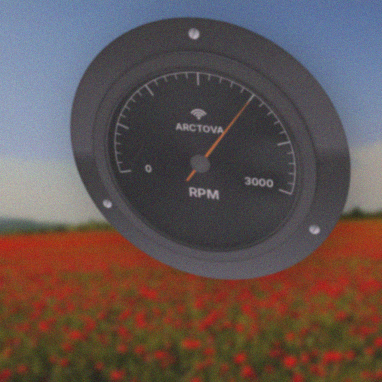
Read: 2000rpm
